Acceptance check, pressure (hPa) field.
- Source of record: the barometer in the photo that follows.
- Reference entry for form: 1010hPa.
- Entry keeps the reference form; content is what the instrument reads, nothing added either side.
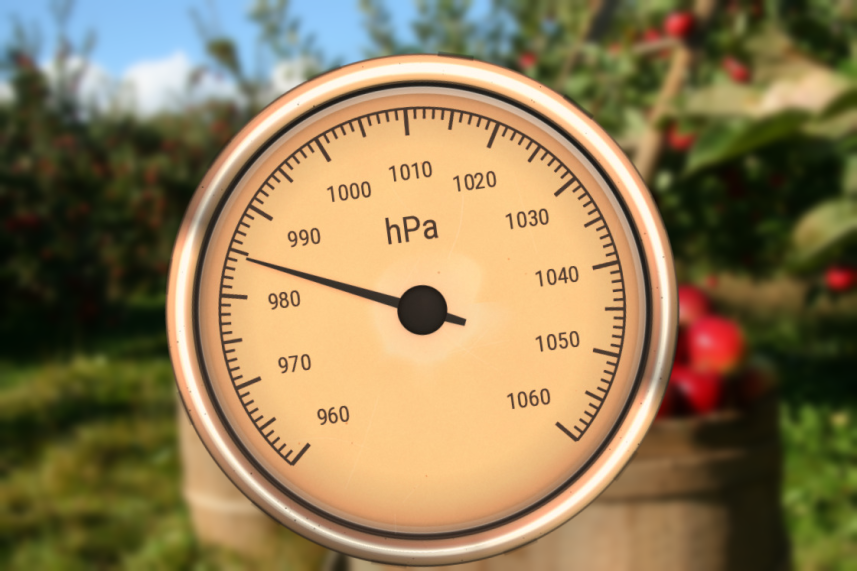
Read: 984.5hPa
